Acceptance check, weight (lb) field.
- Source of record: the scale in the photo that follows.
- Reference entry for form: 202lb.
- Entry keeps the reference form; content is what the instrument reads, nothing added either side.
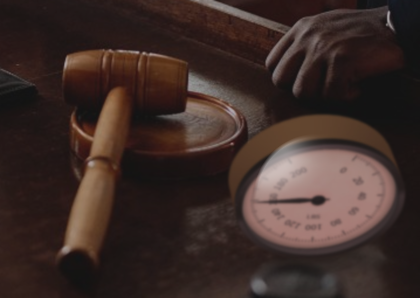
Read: 160lb
